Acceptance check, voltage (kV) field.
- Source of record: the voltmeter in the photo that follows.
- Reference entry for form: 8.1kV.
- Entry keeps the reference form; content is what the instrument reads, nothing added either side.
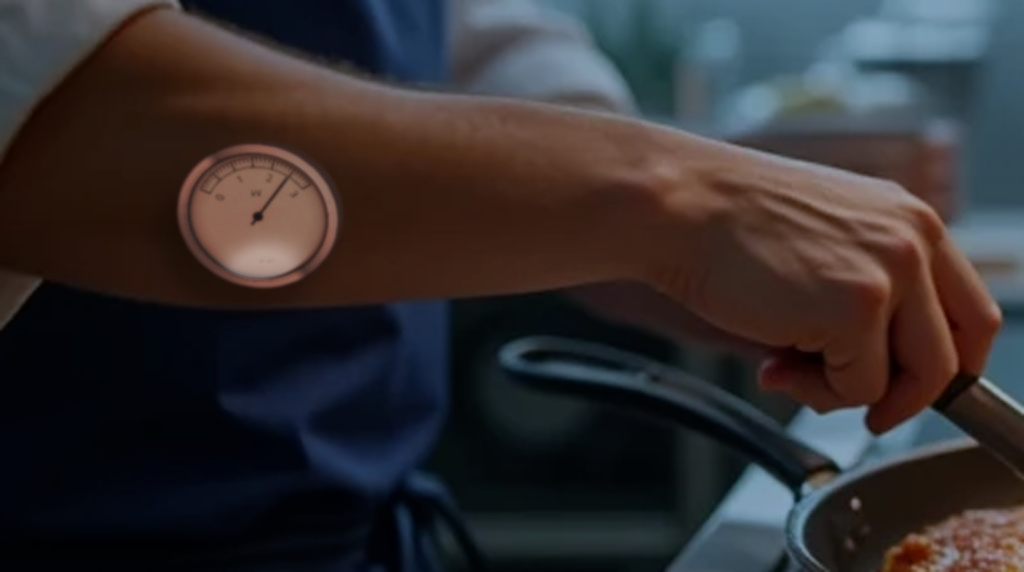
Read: 2.5kV
